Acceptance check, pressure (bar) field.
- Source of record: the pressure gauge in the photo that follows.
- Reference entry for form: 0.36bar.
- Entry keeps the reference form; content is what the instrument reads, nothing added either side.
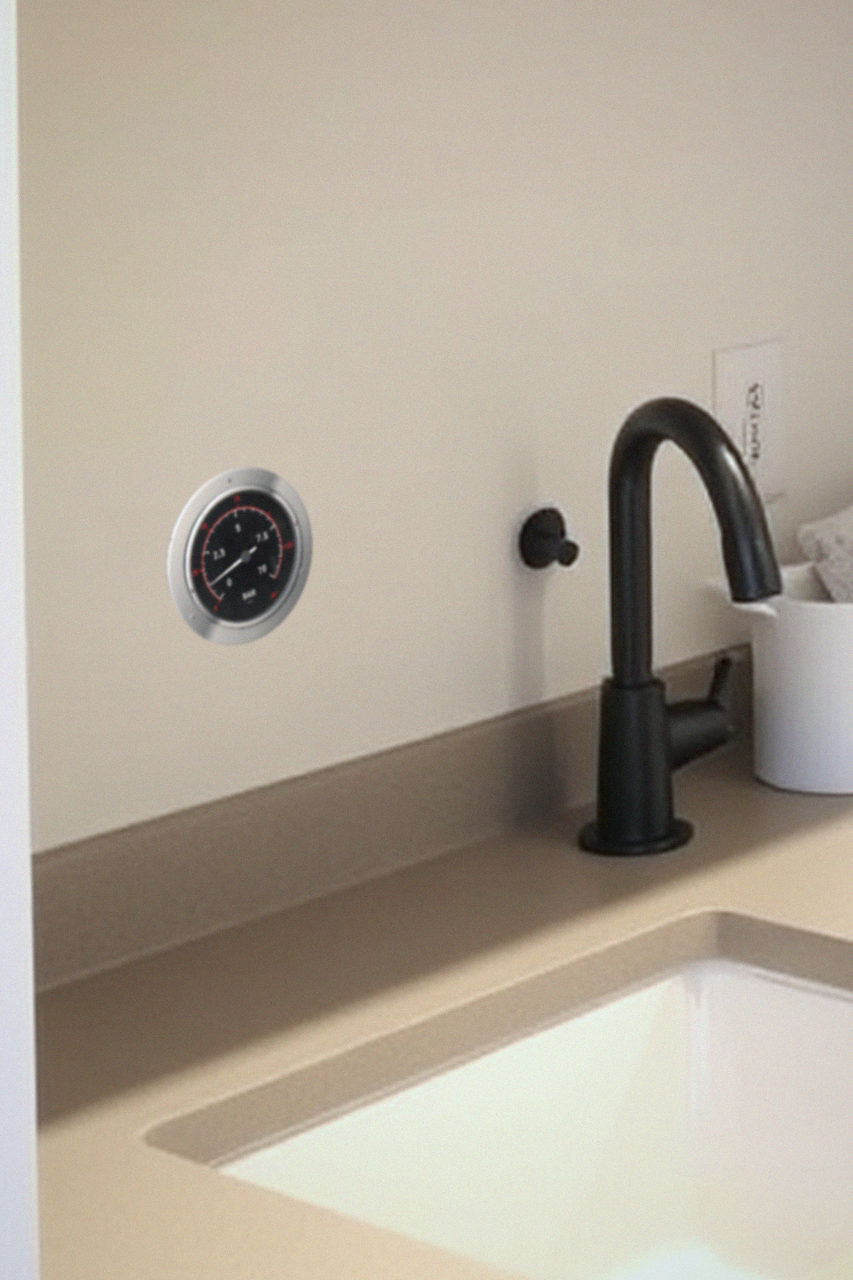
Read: 1bar
